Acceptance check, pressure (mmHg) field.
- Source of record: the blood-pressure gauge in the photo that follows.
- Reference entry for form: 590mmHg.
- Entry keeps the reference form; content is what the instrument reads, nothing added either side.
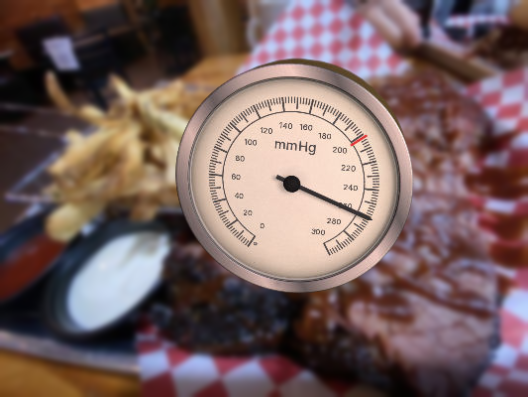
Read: 260mmHg
